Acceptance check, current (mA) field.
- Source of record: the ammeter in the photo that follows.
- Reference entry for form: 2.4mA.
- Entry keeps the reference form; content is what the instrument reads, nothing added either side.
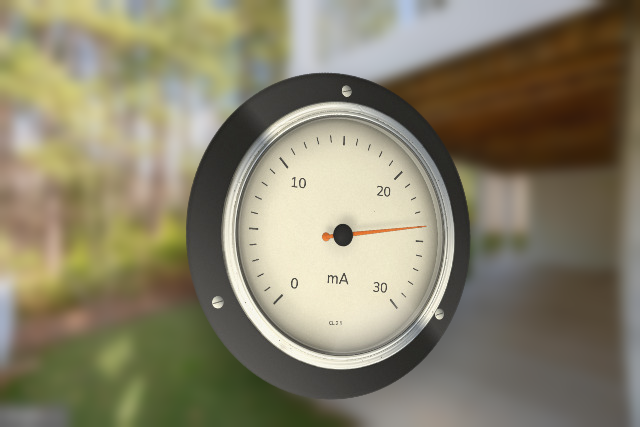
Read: 24mA
